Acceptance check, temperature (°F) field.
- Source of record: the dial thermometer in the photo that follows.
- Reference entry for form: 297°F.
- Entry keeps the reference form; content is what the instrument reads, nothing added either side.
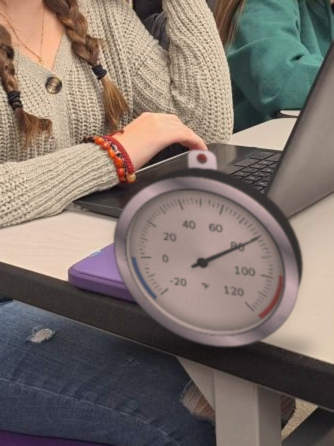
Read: 80°F
